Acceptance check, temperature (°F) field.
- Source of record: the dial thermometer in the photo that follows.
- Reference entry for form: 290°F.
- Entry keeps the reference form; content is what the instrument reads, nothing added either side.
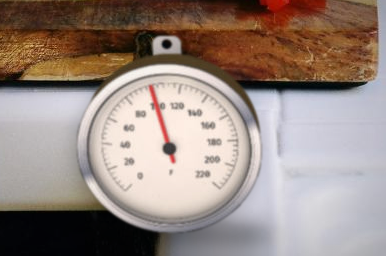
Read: 100°F
